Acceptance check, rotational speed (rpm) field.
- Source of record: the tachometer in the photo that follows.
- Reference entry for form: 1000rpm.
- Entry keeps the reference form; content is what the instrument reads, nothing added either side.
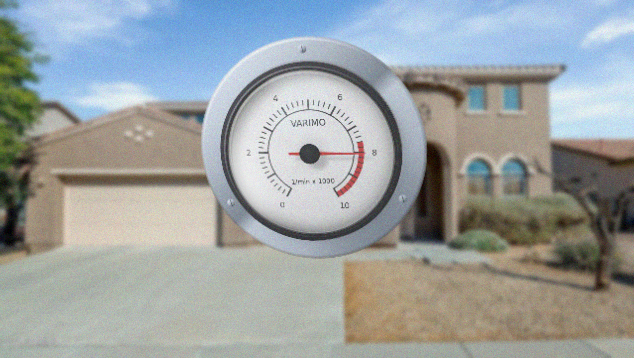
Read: 8000rpm
